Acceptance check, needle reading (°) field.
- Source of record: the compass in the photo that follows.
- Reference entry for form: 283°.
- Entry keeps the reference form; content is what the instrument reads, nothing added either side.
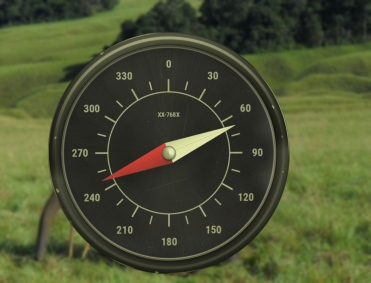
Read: 247.5°
